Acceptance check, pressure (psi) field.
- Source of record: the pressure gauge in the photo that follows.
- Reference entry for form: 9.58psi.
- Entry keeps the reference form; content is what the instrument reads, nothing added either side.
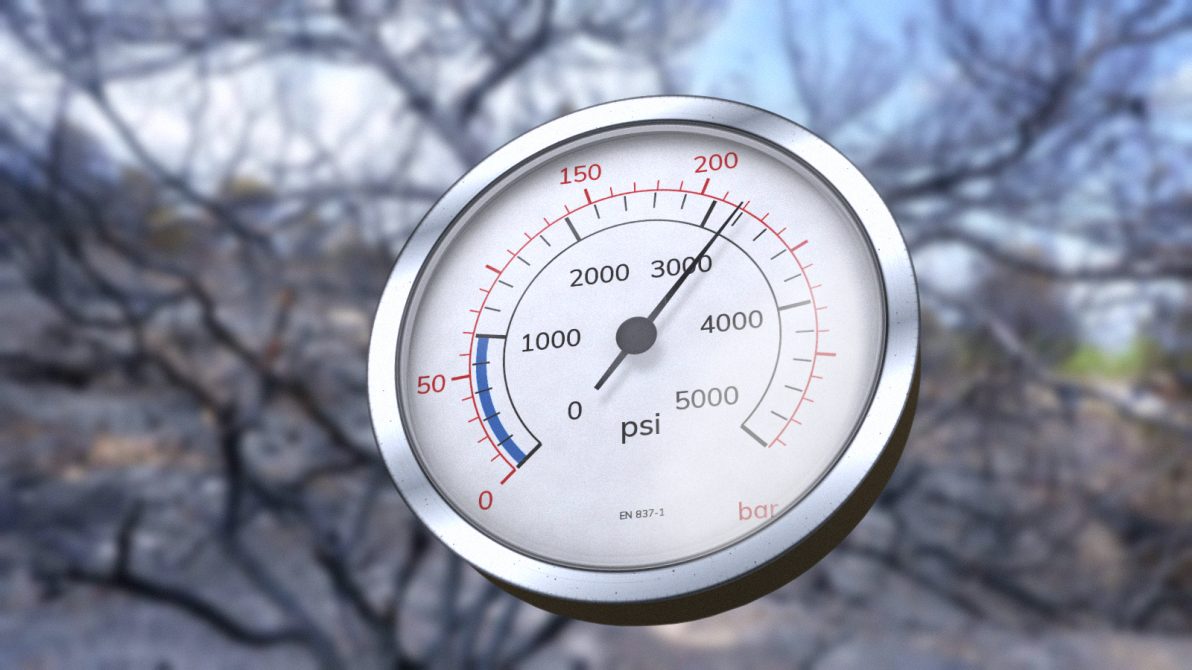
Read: 3200psi
